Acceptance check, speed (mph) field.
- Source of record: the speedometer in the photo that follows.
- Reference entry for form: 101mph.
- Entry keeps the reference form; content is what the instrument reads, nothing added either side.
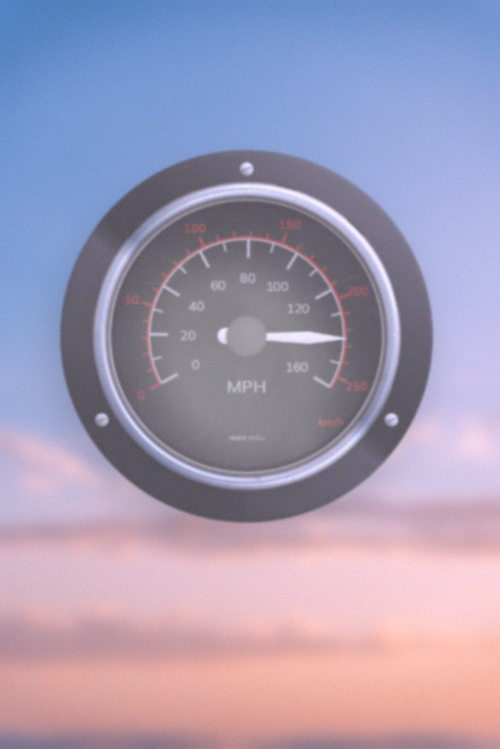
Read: 140mph
